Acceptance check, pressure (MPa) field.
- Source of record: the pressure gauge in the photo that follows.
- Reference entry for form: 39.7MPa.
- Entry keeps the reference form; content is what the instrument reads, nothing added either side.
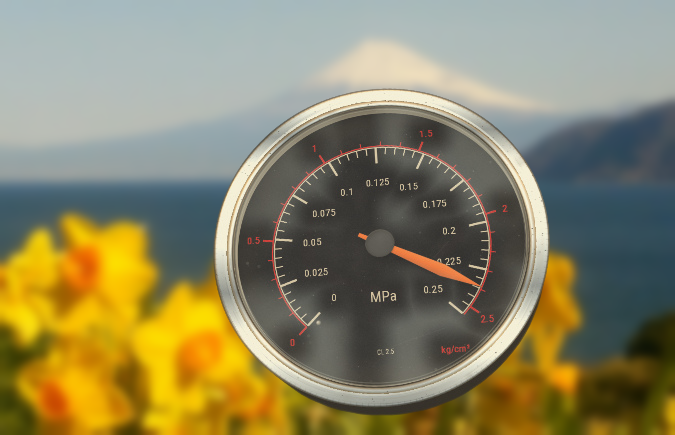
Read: 0.235MPa
